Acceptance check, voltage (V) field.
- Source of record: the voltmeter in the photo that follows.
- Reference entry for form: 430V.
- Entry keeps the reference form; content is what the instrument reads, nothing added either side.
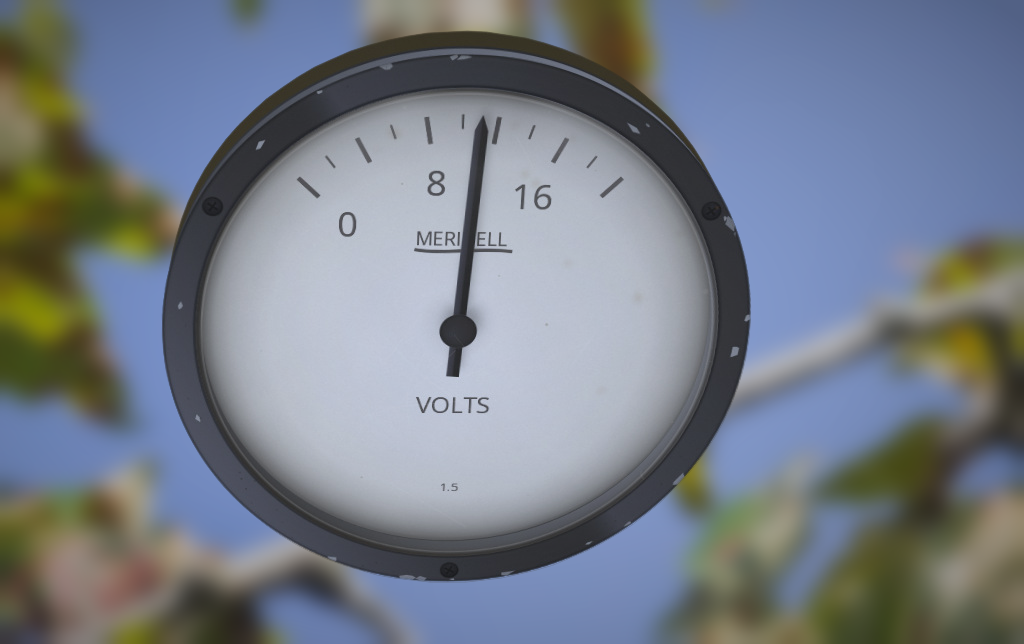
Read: 11V
